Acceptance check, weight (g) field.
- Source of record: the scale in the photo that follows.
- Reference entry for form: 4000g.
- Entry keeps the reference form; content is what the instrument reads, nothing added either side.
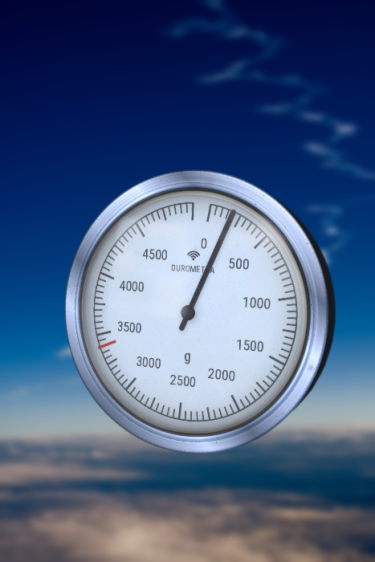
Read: 200g
